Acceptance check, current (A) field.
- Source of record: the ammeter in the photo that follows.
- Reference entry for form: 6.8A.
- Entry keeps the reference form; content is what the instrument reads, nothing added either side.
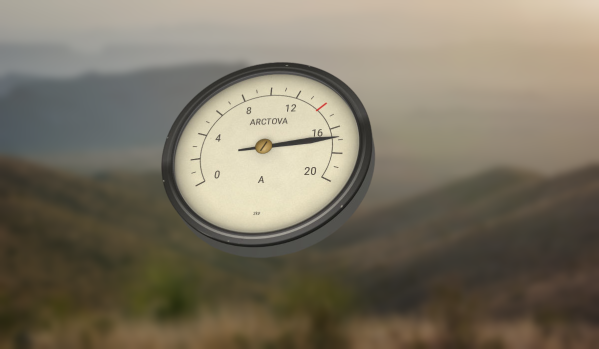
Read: 17A
